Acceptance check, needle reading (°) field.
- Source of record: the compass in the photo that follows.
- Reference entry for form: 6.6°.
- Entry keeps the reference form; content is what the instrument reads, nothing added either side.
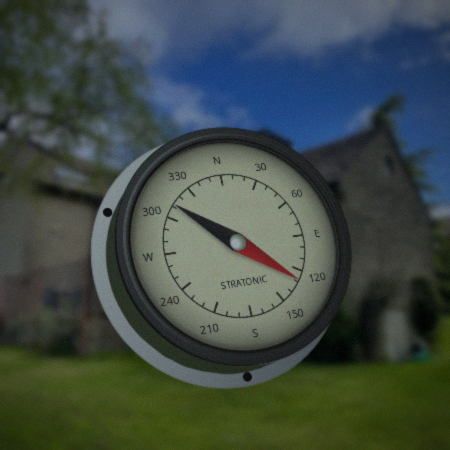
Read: 130°
